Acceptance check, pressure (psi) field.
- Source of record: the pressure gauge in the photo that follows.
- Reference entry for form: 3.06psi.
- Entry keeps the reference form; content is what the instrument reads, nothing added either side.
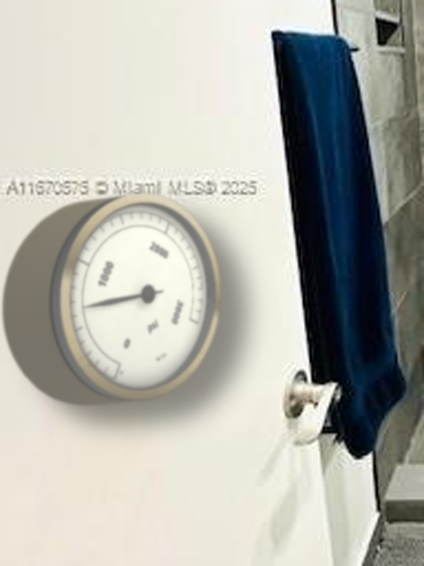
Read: 650psi
